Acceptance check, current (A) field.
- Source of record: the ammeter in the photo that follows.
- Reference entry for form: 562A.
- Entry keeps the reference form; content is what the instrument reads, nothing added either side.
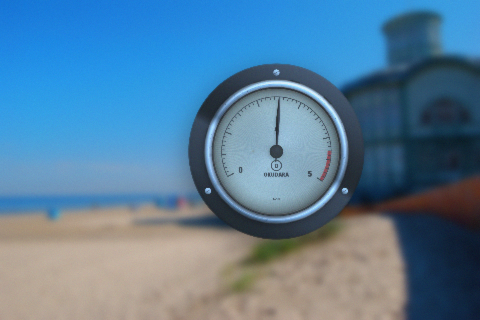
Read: 2.5A
